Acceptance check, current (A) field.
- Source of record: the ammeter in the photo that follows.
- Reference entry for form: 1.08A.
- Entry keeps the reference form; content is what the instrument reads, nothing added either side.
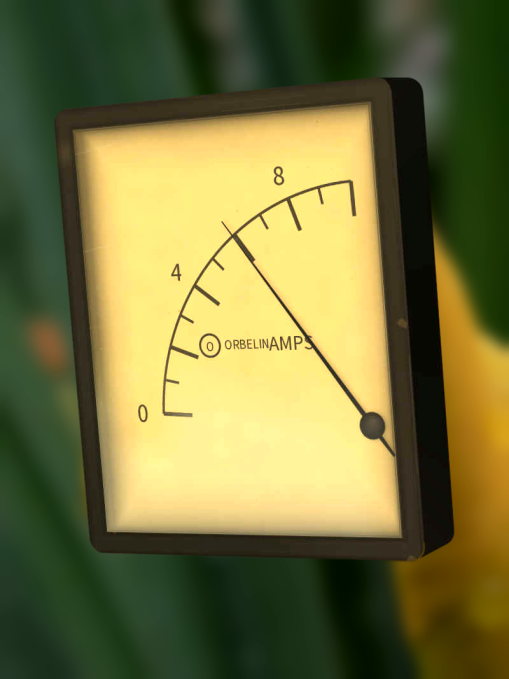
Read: 6A
